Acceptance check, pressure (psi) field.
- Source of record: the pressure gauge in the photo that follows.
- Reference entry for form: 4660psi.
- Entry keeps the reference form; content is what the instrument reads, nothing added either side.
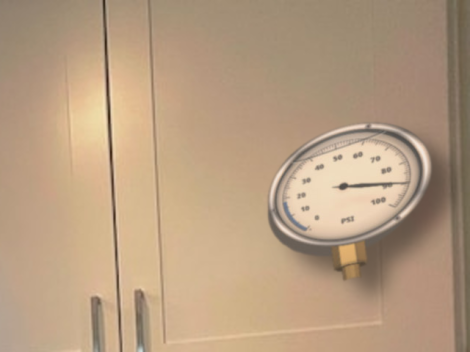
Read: 90psi
